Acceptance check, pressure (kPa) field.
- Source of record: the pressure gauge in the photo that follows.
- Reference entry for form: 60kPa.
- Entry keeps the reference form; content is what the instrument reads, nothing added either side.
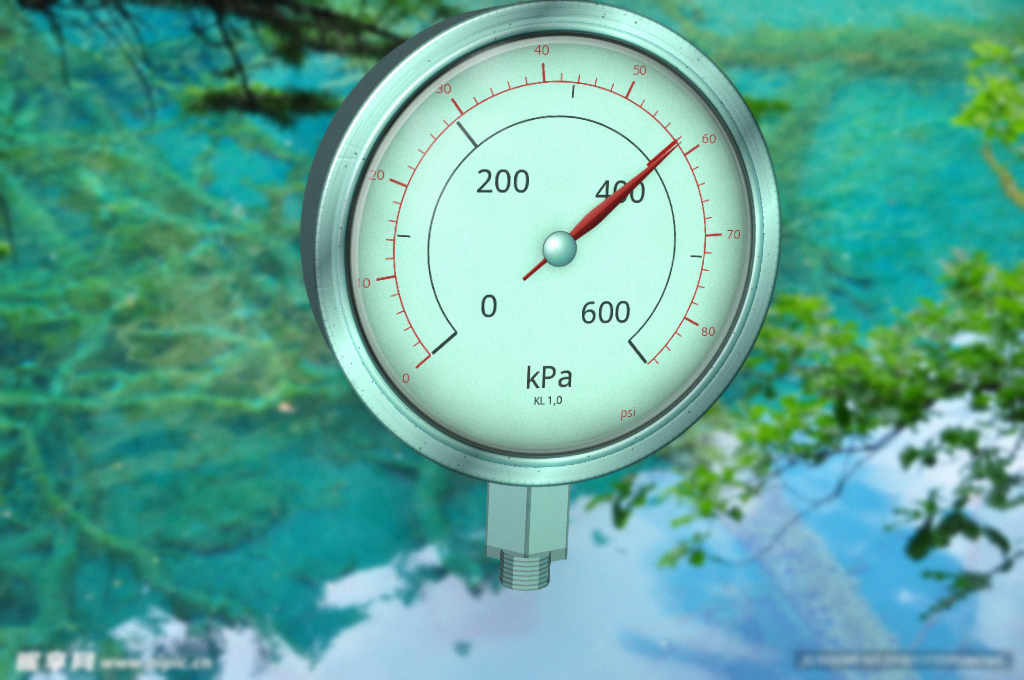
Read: 400kPa
